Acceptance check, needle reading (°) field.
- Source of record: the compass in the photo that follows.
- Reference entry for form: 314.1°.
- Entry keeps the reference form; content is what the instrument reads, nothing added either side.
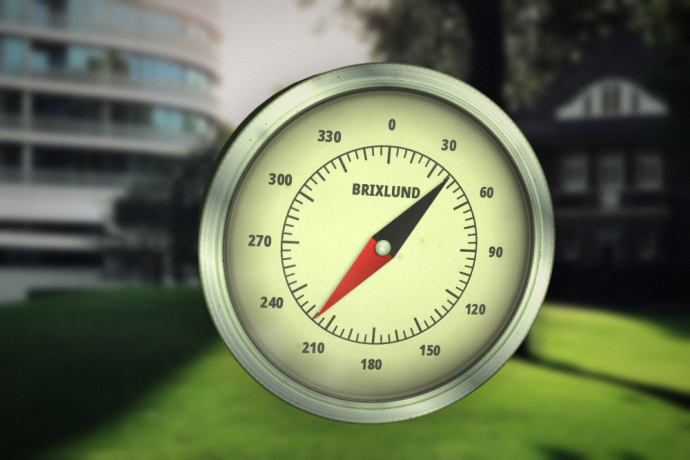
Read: 220°
